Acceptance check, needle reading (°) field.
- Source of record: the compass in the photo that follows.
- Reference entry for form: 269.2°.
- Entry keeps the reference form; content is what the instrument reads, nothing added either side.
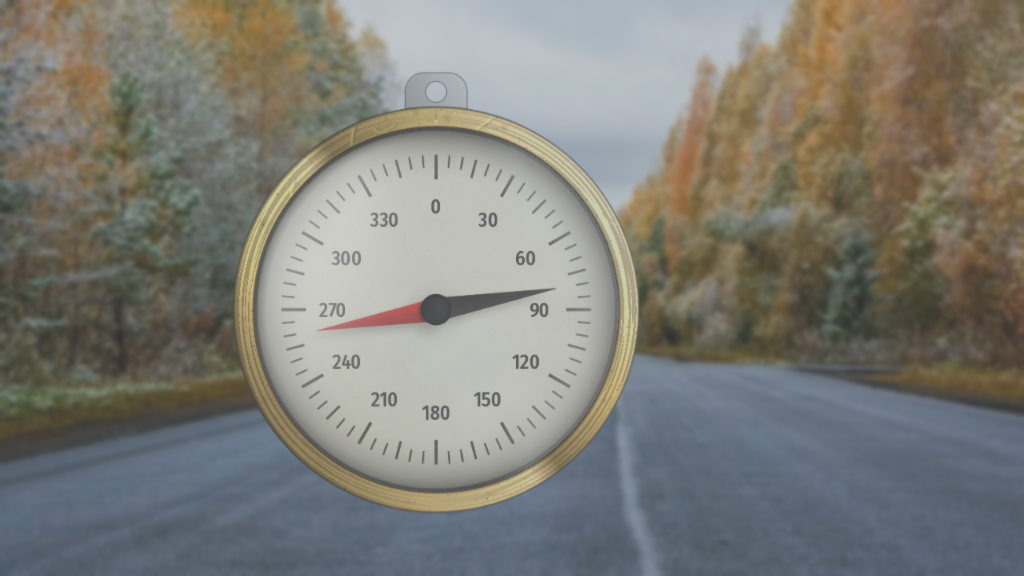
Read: 260°
